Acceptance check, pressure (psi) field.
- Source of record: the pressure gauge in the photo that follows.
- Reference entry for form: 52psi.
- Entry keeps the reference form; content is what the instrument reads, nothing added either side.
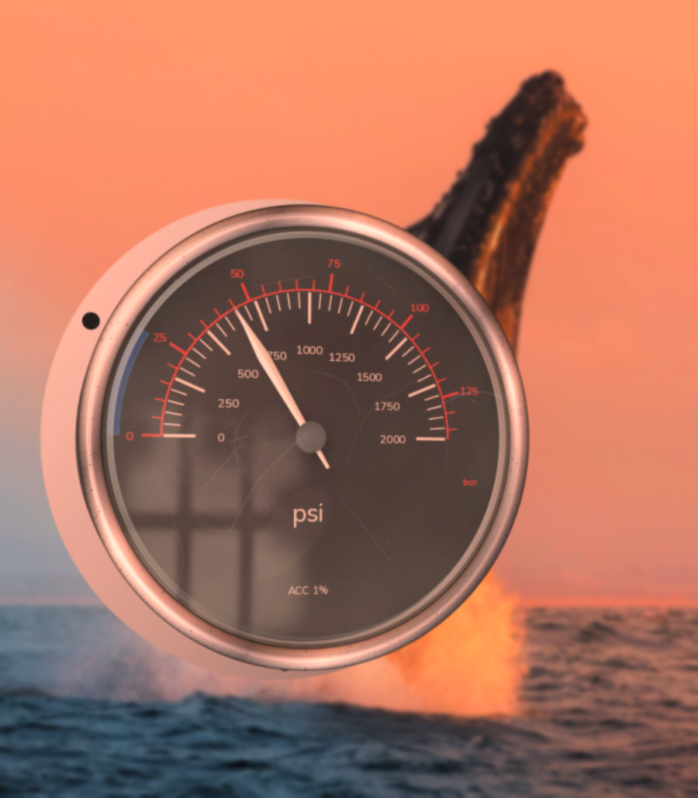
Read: 650psi
